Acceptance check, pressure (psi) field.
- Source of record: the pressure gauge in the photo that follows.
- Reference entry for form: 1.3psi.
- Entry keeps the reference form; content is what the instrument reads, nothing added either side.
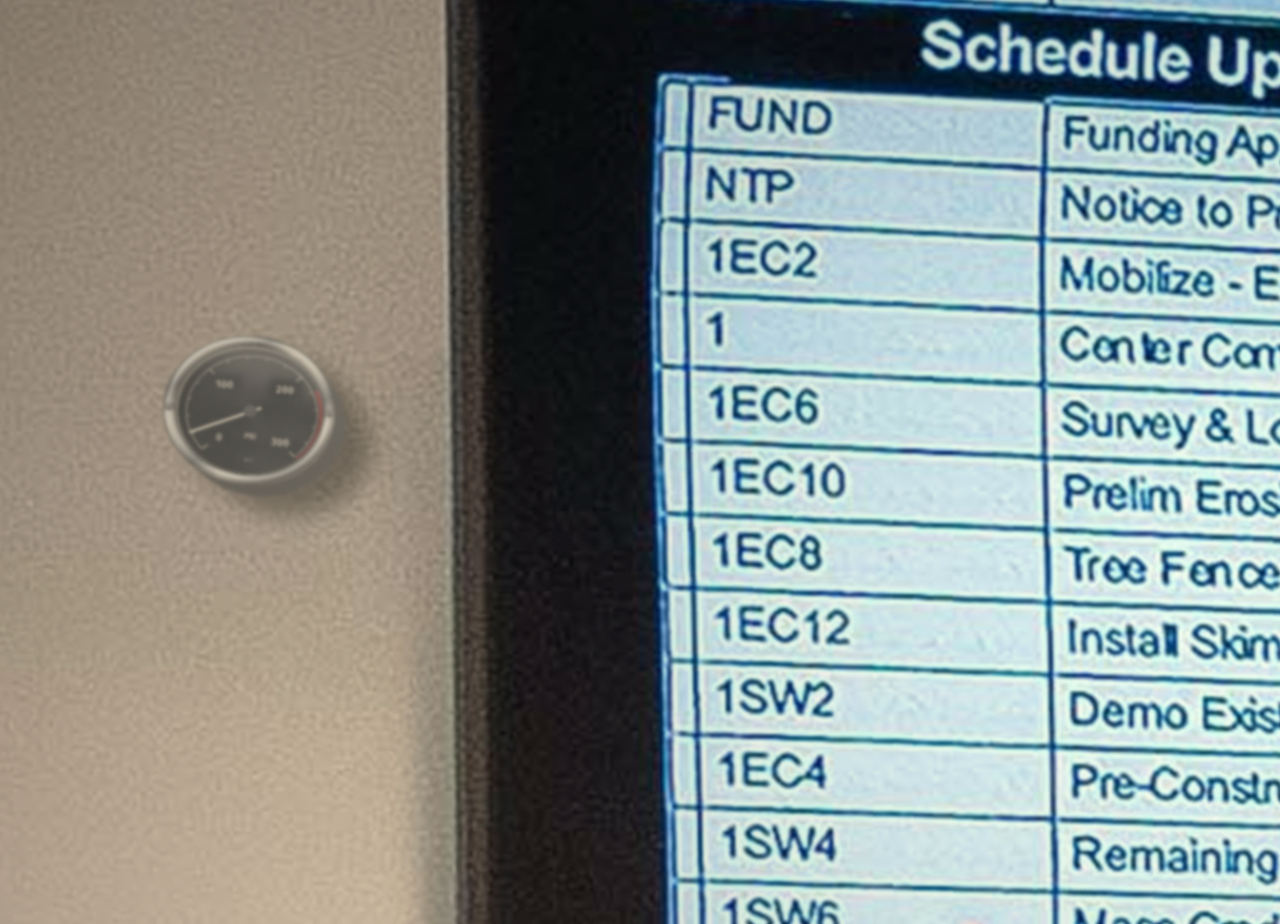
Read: 20psi
